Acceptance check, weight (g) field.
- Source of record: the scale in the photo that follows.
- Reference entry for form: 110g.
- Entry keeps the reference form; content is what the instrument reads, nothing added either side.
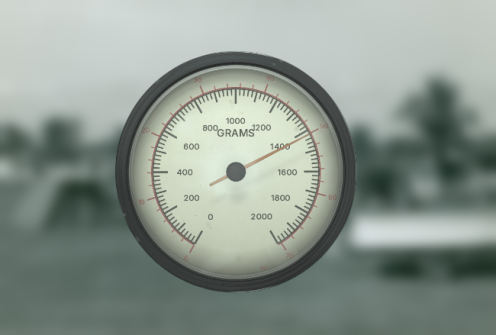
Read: 1420g
